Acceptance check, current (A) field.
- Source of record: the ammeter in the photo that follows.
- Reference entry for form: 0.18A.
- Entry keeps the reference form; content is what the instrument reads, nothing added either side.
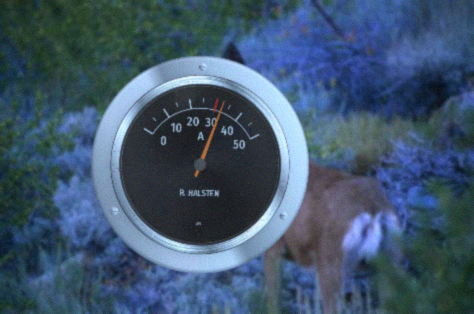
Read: 32.5A
